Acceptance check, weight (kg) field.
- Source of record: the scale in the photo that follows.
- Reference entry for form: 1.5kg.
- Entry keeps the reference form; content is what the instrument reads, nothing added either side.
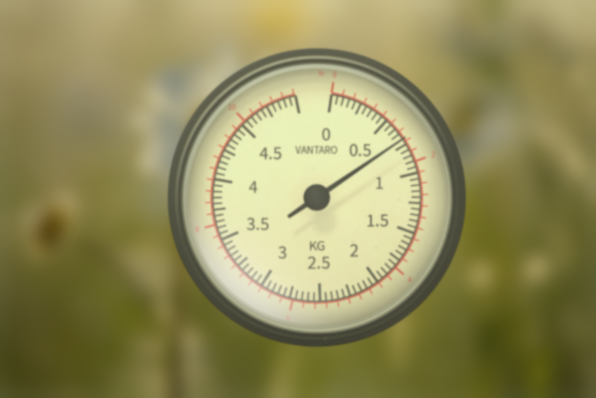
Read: 0.7kg
